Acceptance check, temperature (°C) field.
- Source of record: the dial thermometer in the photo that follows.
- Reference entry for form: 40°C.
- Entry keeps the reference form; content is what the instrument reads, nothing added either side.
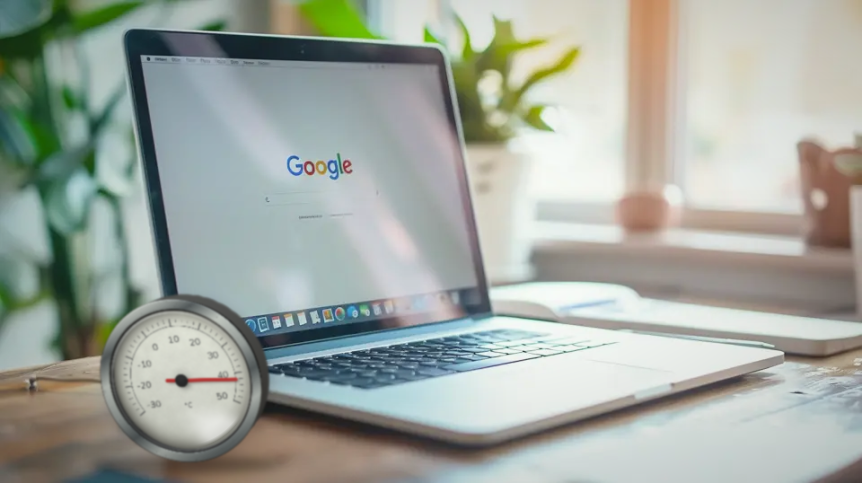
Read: 42°C
